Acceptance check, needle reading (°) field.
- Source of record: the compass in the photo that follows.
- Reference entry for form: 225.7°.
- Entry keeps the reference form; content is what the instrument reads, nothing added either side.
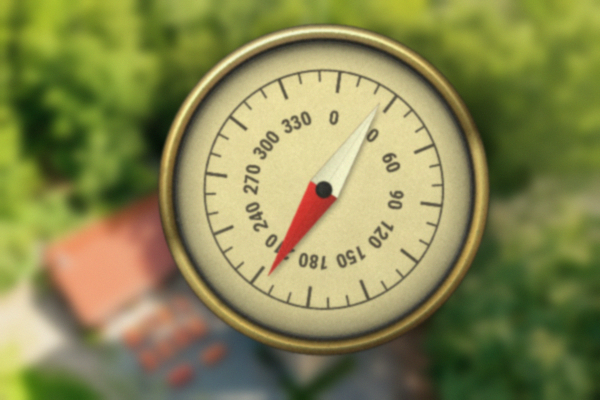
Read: 205°
